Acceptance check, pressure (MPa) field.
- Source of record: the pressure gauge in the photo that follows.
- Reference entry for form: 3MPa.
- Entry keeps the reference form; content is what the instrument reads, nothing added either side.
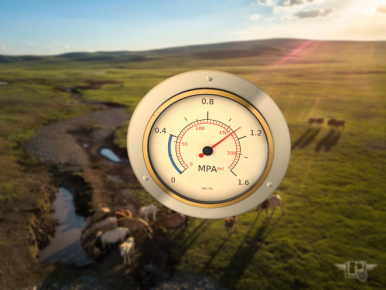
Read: 1.1MPa
